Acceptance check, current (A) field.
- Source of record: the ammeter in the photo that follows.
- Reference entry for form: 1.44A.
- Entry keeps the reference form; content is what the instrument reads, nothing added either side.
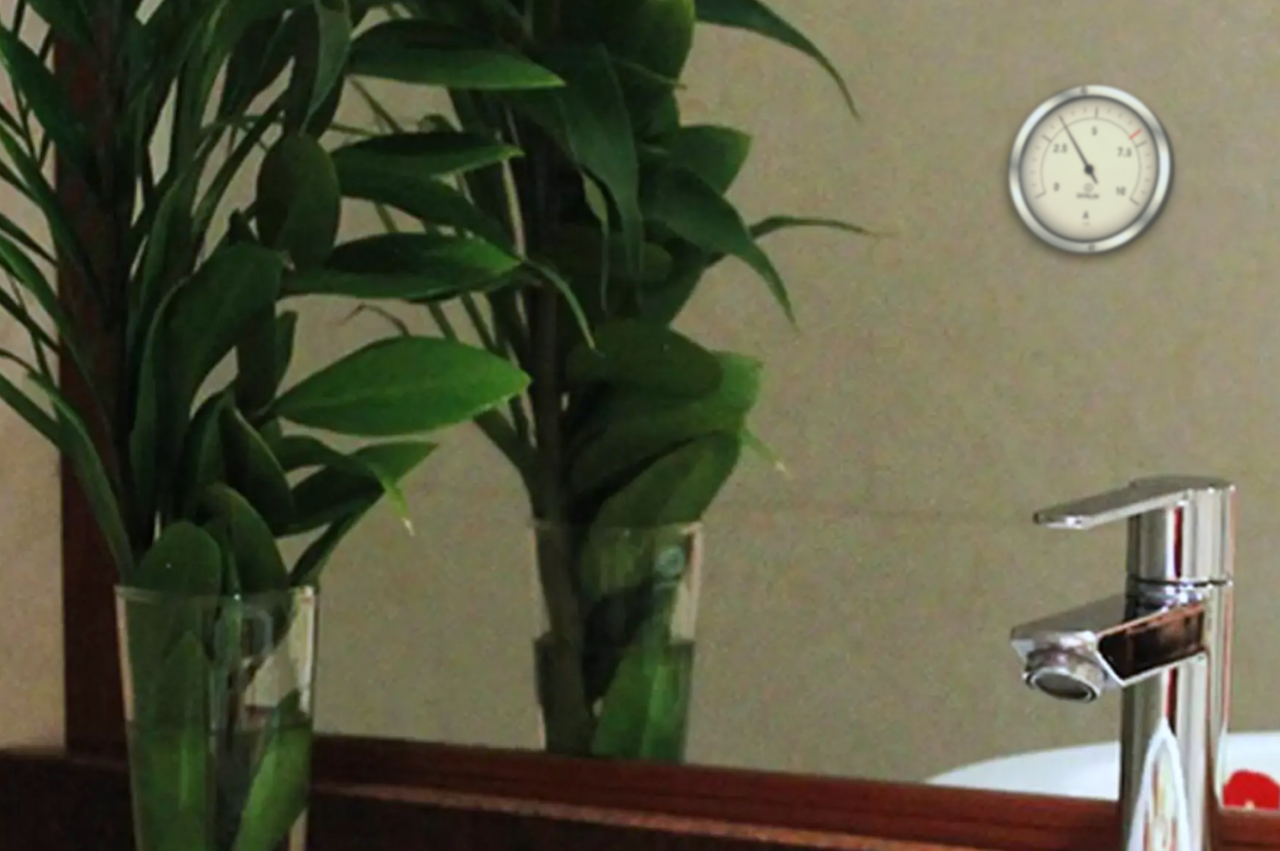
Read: 3.5A
